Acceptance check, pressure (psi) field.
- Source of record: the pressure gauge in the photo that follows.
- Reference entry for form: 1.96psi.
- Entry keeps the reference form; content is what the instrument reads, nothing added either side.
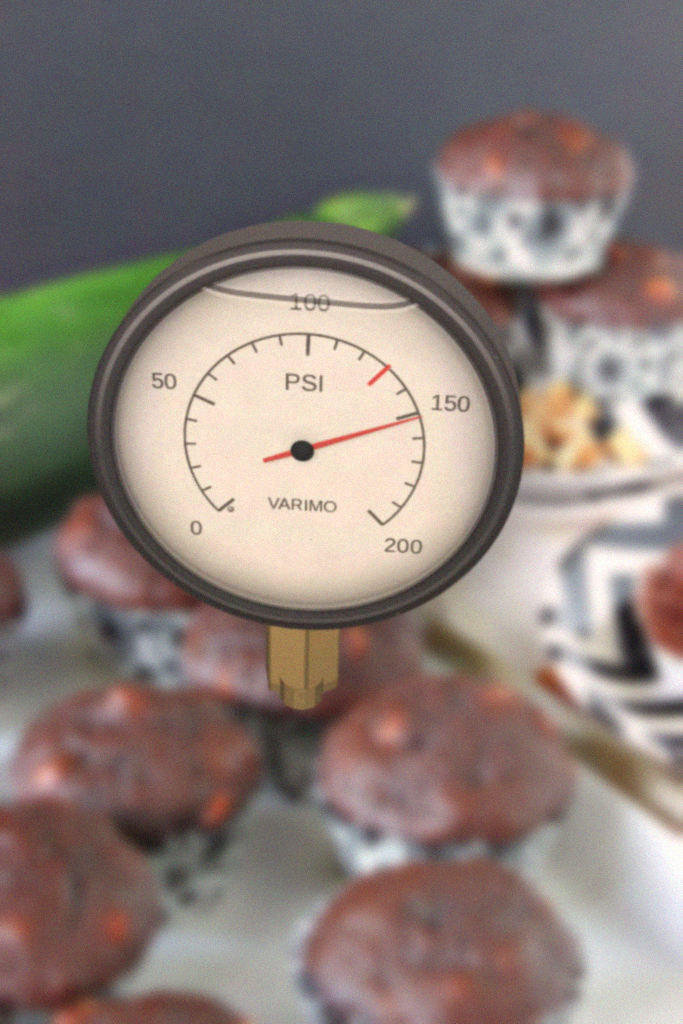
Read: 150psi
